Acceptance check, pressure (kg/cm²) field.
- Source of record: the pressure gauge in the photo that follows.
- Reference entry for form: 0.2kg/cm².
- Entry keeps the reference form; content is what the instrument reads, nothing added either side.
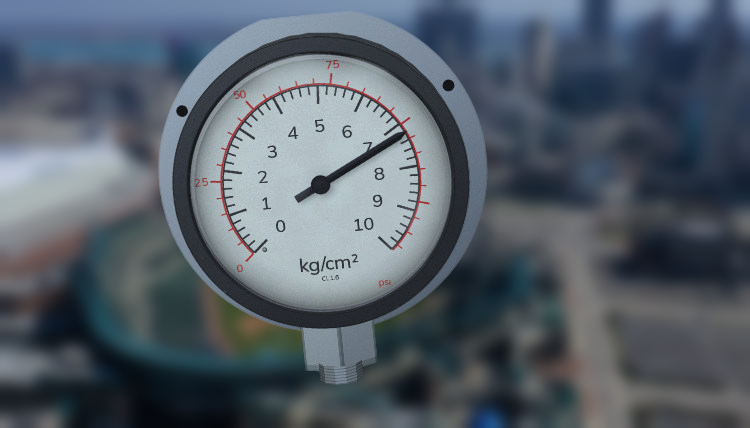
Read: 7.2kg/cm²
